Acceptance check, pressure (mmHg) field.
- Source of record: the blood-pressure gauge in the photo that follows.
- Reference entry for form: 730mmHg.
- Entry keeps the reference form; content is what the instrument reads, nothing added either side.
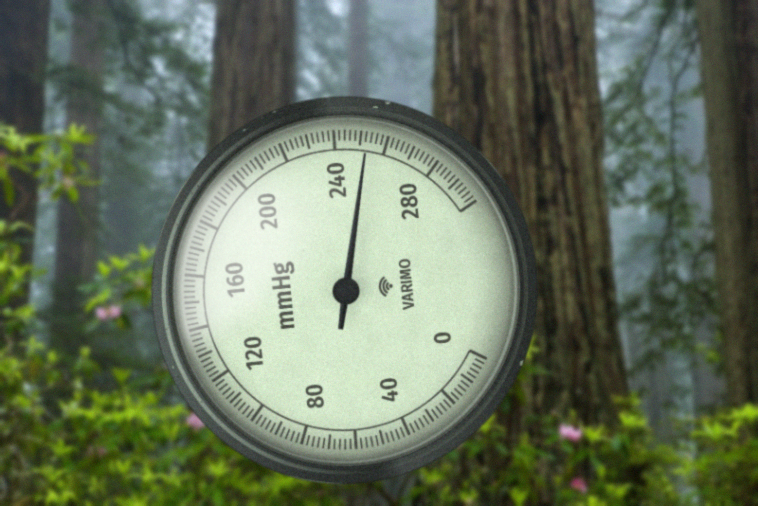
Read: 252mmHg
